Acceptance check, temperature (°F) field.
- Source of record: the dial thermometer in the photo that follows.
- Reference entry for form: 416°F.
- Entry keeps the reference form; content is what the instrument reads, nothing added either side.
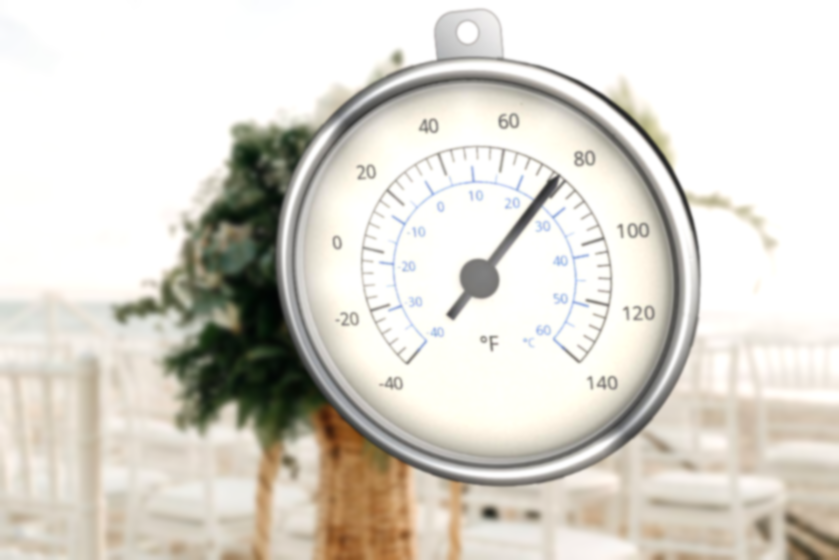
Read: 78°F
